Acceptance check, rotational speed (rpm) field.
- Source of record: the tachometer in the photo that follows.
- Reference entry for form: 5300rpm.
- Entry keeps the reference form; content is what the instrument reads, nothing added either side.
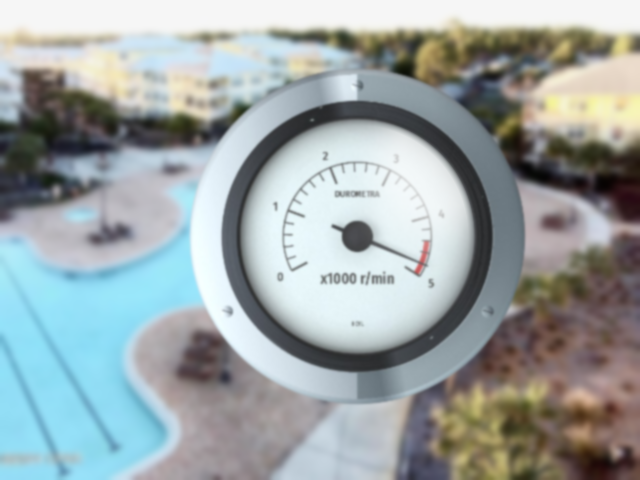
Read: 4800rpm
